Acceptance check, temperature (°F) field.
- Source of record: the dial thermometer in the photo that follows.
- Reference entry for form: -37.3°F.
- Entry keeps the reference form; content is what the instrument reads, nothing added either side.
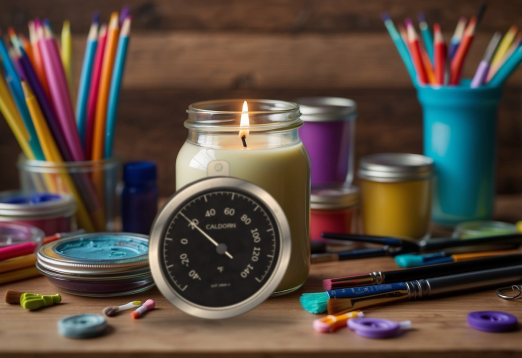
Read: 20°F
